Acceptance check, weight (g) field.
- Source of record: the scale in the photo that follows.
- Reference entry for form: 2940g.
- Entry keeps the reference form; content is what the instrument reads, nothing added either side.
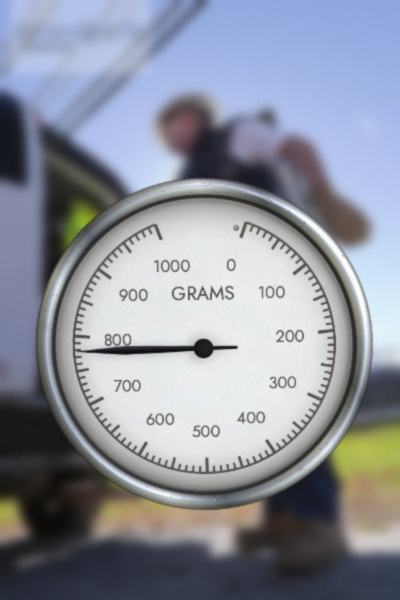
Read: 780g
